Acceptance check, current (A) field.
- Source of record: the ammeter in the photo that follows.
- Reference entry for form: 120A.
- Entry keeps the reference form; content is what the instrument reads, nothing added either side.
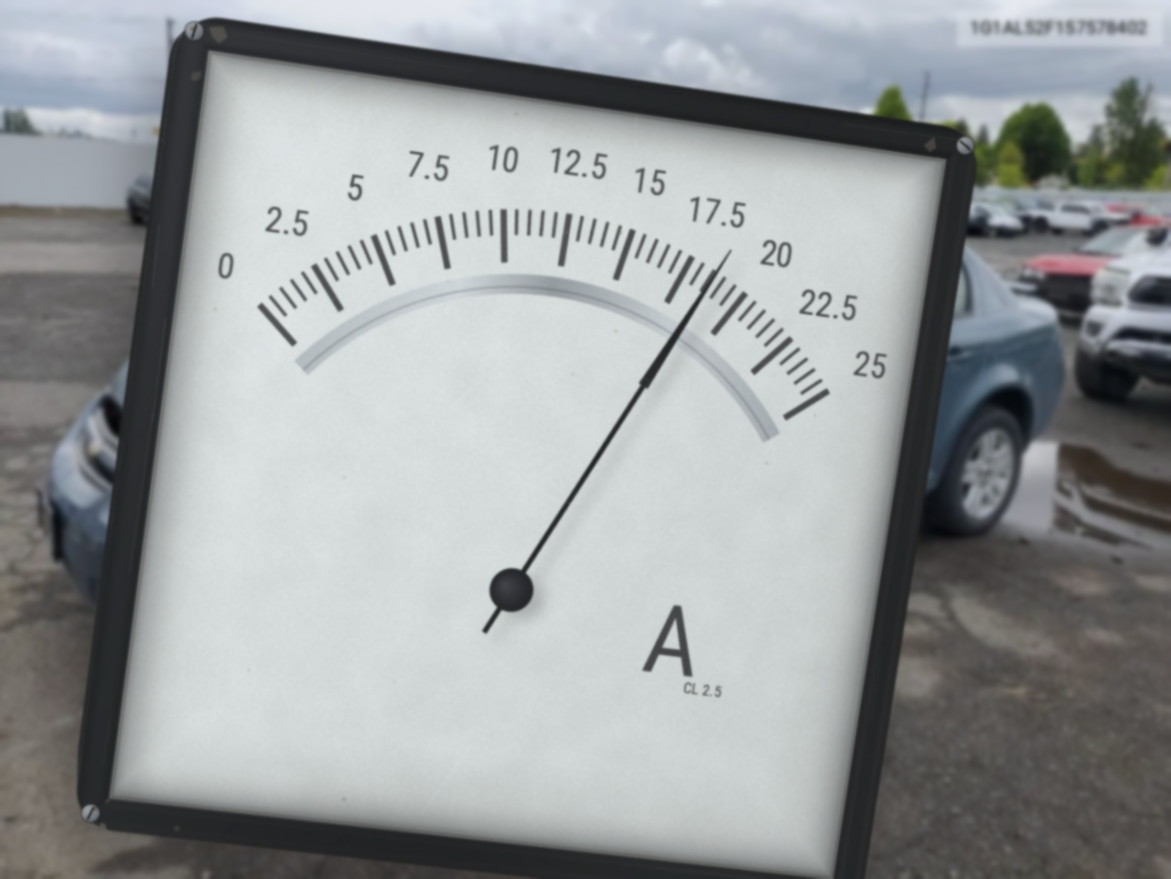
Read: 18.5A
